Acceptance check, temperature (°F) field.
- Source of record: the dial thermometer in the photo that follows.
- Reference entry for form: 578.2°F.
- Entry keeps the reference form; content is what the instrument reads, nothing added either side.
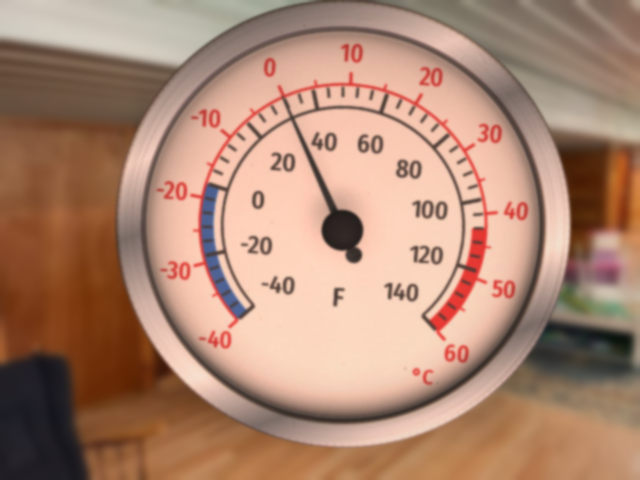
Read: 32°F
